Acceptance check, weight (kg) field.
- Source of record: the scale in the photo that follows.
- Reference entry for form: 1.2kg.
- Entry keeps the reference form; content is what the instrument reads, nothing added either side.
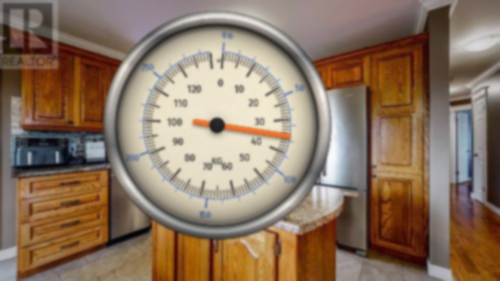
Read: 35kg
